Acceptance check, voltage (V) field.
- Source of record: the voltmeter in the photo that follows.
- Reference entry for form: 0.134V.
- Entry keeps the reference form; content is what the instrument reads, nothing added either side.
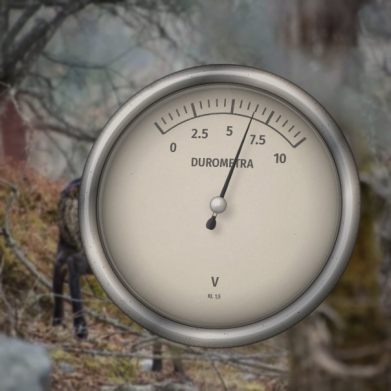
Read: 6.5V
